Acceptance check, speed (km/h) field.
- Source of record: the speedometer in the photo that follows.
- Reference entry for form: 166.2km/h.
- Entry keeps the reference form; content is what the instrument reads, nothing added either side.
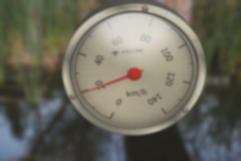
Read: 20km/h
